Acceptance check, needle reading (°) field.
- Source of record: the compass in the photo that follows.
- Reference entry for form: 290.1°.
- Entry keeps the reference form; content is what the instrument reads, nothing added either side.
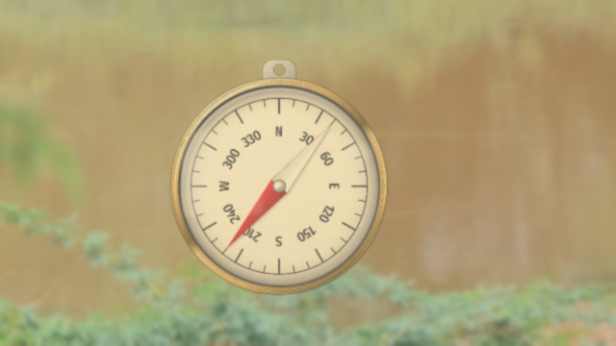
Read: 220°
